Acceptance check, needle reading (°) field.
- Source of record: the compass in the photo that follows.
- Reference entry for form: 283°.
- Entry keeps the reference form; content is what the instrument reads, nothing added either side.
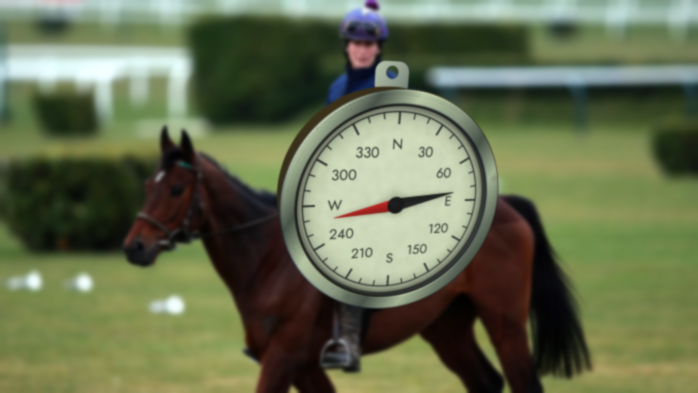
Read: 260°
